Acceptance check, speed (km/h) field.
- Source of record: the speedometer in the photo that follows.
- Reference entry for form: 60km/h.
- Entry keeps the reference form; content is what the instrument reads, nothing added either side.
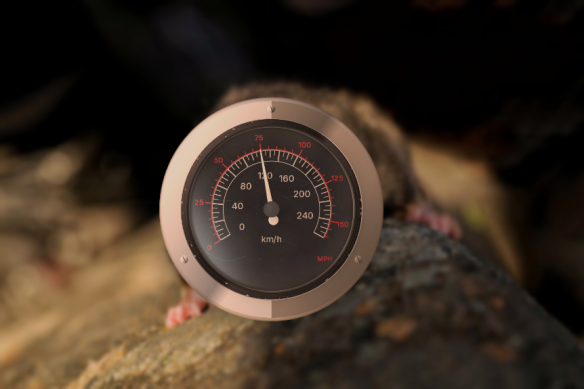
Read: 120km/h
